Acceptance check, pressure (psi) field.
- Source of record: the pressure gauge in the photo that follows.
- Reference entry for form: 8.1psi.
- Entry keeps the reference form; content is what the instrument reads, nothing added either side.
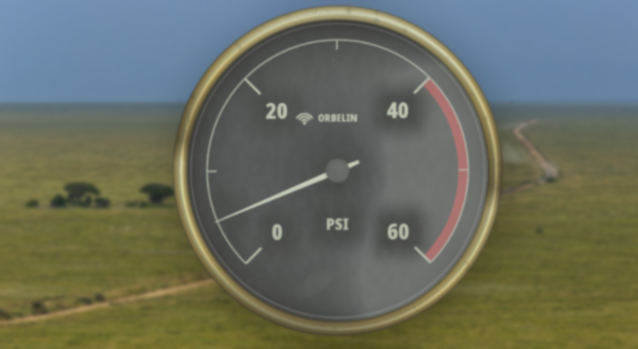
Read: 5psi
